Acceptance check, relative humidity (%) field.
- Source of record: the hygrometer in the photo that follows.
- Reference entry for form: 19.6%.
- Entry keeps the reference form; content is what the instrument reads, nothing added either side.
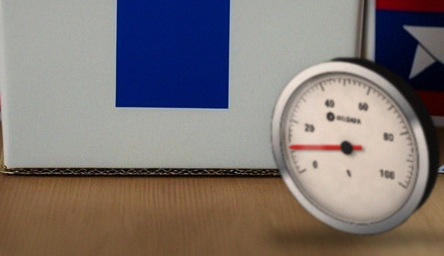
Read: 10%
